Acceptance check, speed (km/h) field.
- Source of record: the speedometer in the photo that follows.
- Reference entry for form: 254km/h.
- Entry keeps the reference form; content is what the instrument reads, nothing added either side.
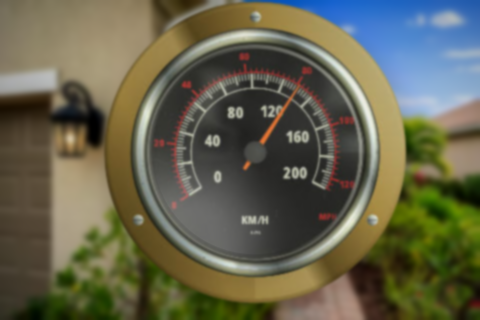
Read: 130km/h
